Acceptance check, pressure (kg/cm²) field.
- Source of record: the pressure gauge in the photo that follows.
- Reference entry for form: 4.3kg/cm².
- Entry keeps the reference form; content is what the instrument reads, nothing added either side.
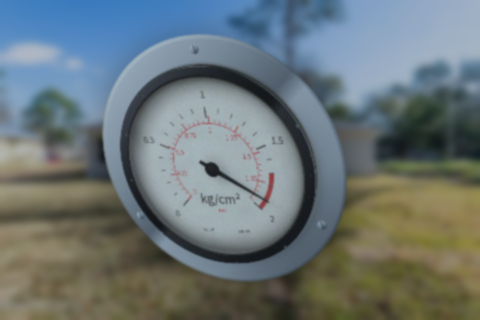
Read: 1.9kg/cm²
